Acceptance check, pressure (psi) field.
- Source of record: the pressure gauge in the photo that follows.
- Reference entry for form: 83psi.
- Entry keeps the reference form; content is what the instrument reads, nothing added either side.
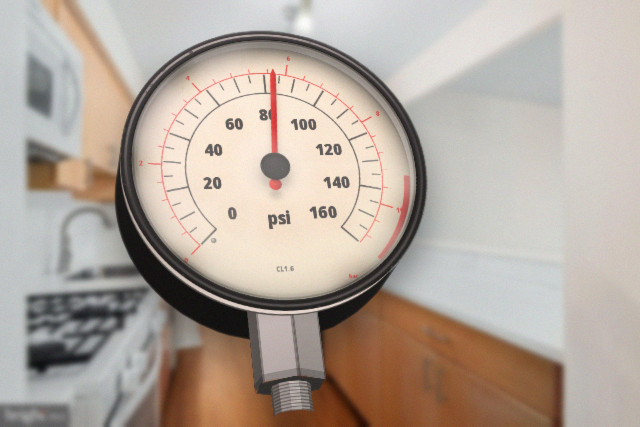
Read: 82.5psi
